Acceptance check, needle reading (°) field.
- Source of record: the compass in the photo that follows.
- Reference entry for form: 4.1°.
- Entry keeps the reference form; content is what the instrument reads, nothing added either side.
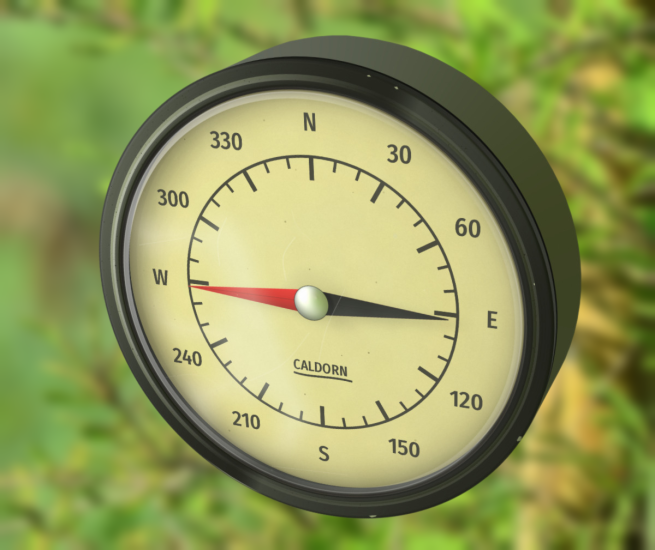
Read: 270°
